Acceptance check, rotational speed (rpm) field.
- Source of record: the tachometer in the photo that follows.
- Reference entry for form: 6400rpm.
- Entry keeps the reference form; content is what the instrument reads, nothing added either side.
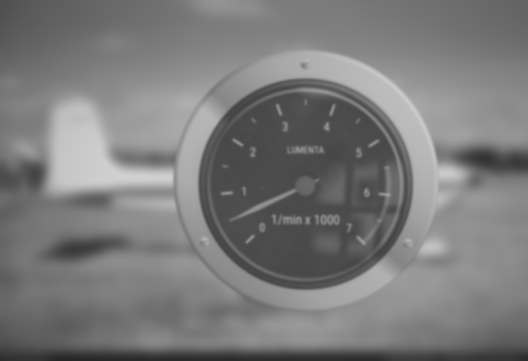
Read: 500rpm
